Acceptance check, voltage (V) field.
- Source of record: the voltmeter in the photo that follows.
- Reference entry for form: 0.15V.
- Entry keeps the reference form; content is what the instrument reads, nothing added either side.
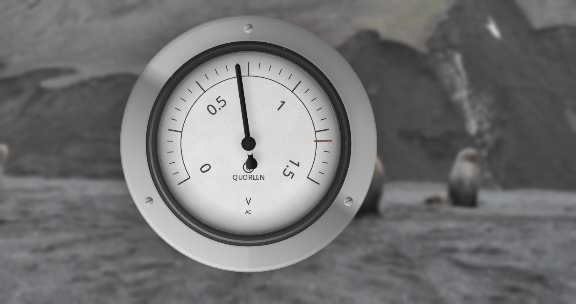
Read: 0.7V
